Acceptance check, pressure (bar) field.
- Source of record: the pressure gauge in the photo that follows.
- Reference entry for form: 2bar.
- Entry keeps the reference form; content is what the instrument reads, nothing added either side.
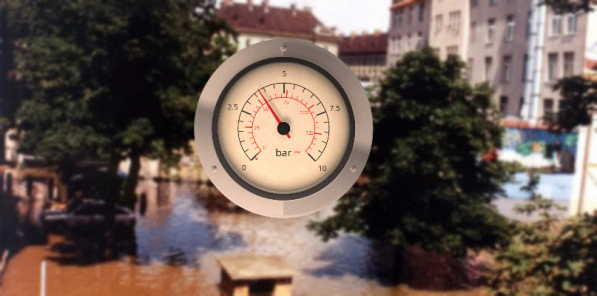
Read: 3.75bar
